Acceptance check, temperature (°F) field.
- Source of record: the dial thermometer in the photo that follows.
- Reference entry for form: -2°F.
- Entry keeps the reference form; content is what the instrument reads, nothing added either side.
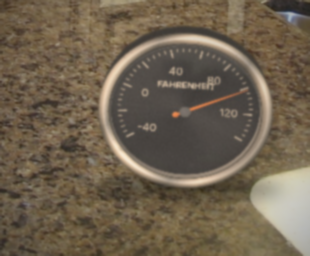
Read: 100°F
